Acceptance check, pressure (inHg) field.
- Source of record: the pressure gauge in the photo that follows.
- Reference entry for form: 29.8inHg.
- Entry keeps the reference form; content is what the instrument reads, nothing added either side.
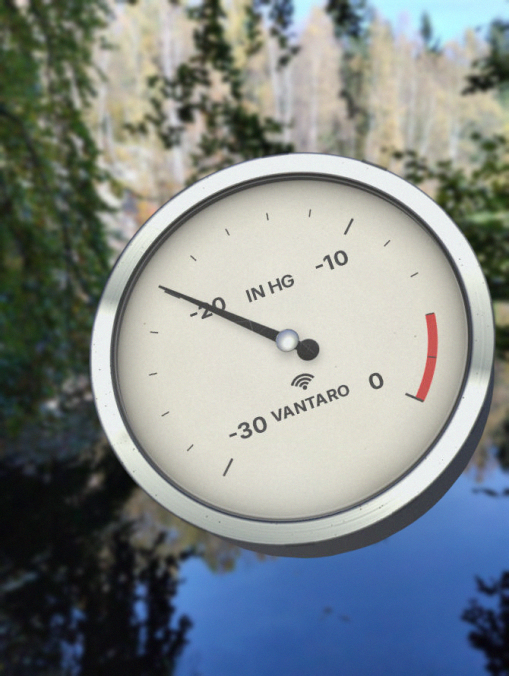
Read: -20inHg
